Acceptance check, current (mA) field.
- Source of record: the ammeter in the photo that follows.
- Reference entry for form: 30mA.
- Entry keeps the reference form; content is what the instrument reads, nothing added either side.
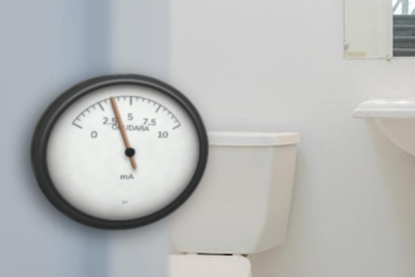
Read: 3.5mA
